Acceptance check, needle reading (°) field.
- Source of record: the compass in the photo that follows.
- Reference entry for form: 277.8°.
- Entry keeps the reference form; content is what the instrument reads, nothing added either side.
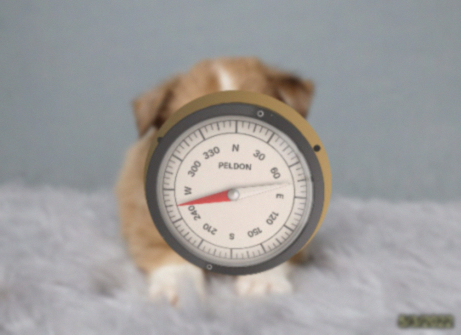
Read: 255°
